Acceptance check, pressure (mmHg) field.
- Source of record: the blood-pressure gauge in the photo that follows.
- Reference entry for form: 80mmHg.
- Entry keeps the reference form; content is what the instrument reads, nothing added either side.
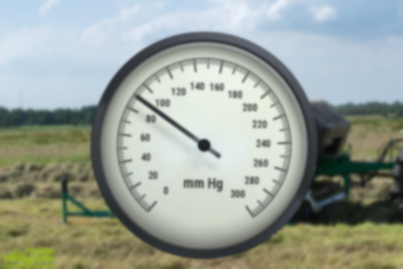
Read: 90mmHg
